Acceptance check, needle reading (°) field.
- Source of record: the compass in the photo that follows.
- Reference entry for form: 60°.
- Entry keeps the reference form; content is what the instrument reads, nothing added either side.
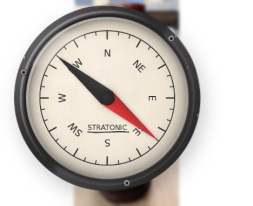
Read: 130°
